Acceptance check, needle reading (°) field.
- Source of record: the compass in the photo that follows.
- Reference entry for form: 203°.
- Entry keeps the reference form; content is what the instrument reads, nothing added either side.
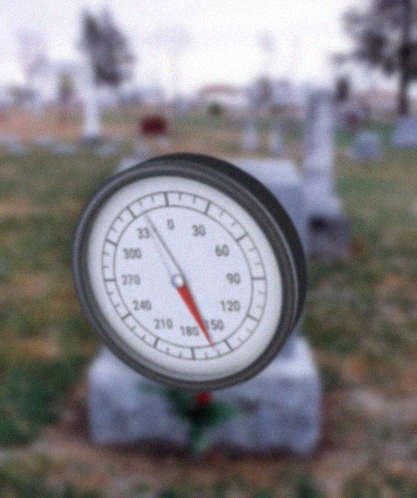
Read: 160°
